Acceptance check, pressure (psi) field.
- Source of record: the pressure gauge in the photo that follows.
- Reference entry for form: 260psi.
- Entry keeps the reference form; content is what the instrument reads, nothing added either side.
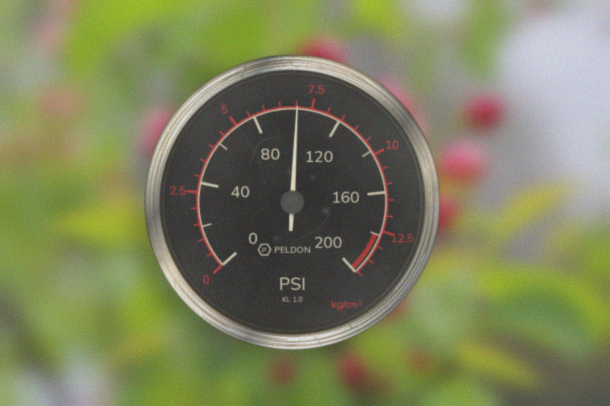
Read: 100psi
